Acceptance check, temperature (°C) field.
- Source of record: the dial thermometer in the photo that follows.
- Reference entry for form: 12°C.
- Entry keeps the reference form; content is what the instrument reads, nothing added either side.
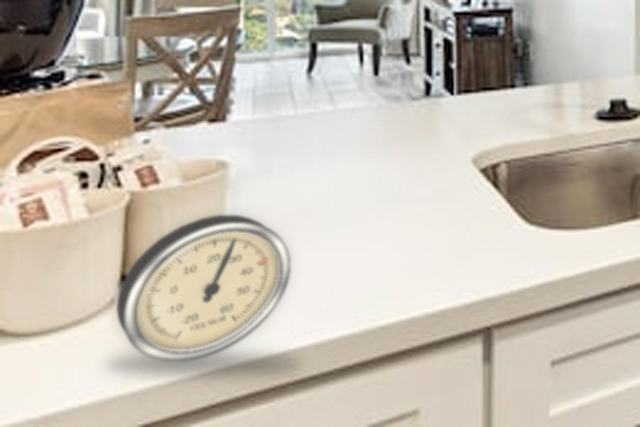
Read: 25°C
